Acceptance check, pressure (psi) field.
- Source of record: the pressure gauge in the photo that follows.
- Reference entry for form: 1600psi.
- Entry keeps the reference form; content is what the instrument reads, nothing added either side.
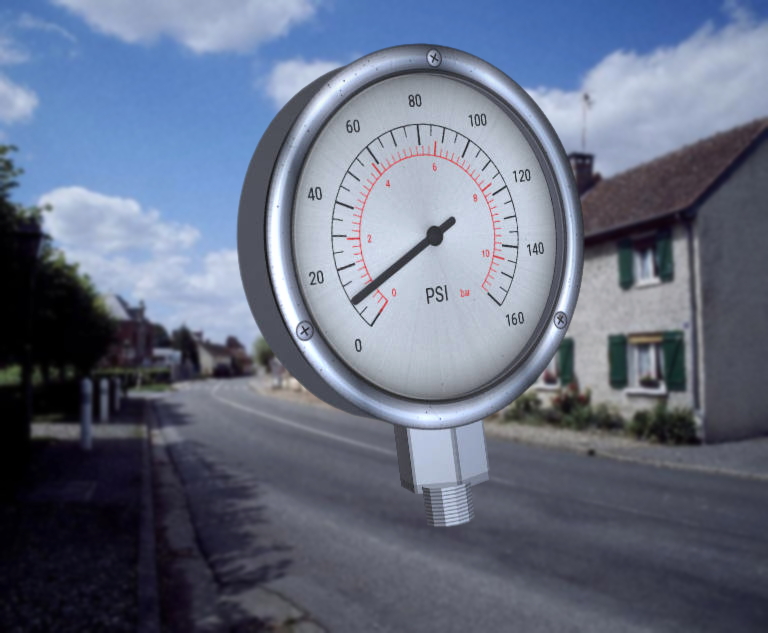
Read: 10psi
